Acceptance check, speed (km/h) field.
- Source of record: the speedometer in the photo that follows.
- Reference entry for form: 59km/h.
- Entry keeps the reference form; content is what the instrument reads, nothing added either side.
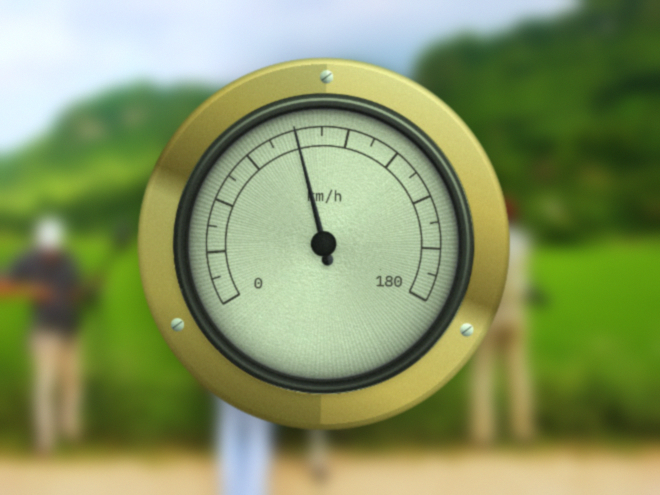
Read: 80km/h
